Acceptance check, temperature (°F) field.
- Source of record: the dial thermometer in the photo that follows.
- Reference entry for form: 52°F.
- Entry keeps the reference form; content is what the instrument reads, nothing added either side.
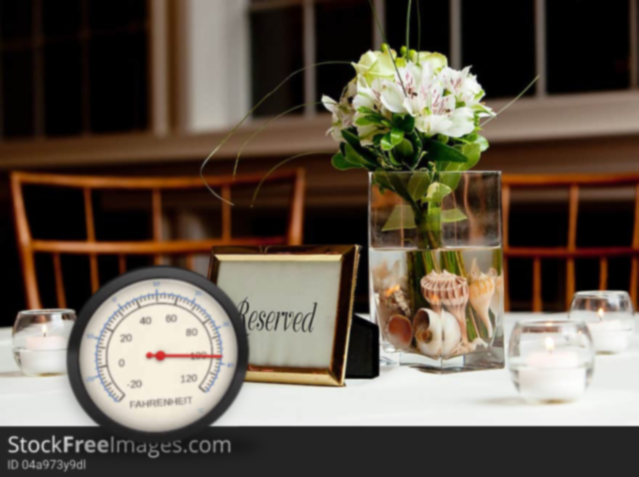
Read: 100°F
